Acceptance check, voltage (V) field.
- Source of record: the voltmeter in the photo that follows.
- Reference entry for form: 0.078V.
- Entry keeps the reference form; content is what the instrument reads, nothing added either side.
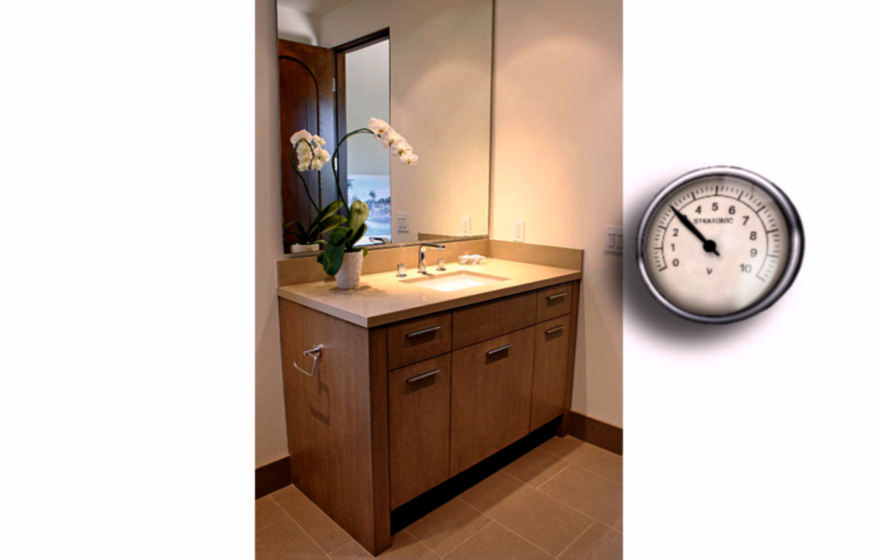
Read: 3V
